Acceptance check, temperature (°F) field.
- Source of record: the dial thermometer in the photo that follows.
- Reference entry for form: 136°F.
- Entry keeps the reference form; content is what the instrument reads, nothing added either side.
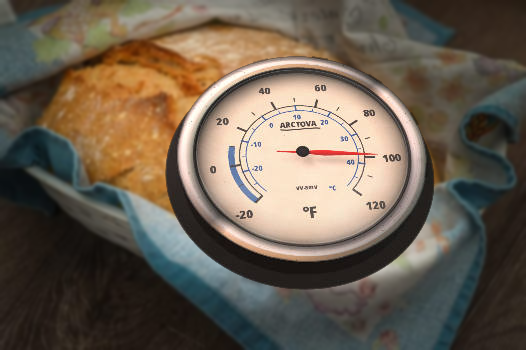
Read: 100°F
